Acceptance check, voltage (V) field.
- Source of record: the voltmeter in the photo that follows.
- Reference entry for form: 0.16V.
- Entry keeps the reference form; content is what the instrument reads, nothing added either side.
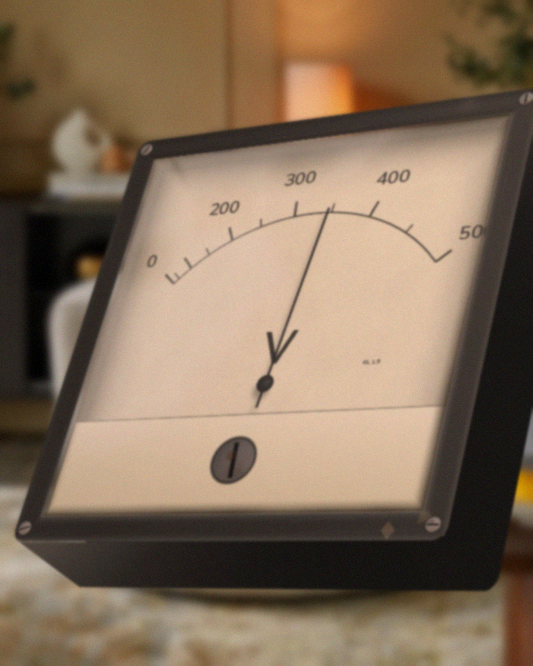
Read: 350V
